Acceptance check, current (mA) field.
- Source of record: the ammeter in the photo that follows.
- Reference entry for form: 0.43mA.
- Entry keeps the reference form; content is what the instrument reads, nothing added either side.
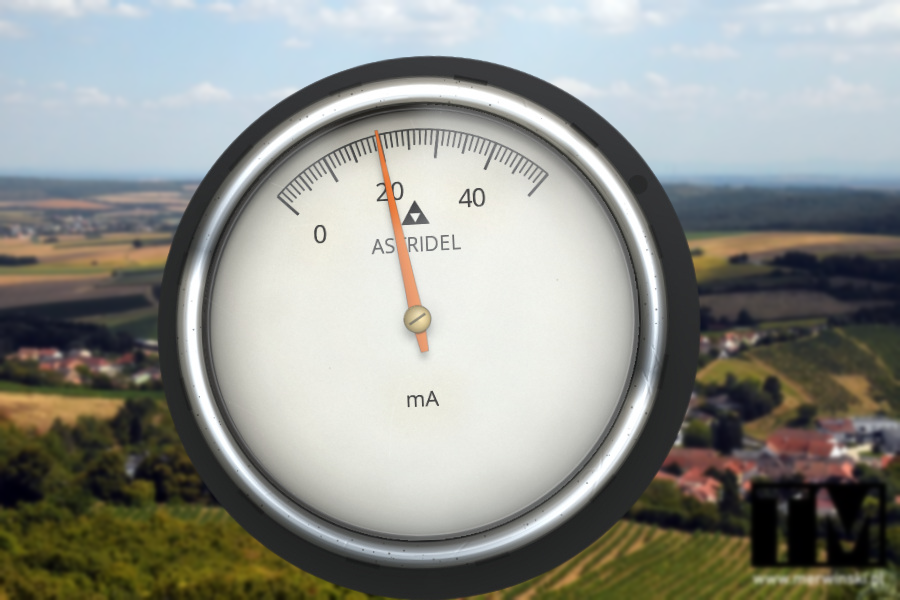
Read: 20mA
